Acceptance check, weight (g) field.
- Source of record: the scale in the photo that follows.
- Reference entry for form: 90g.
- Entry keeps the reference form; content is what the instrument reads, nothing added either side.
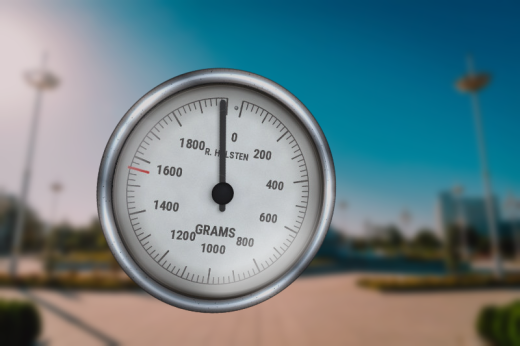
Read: 1980g
